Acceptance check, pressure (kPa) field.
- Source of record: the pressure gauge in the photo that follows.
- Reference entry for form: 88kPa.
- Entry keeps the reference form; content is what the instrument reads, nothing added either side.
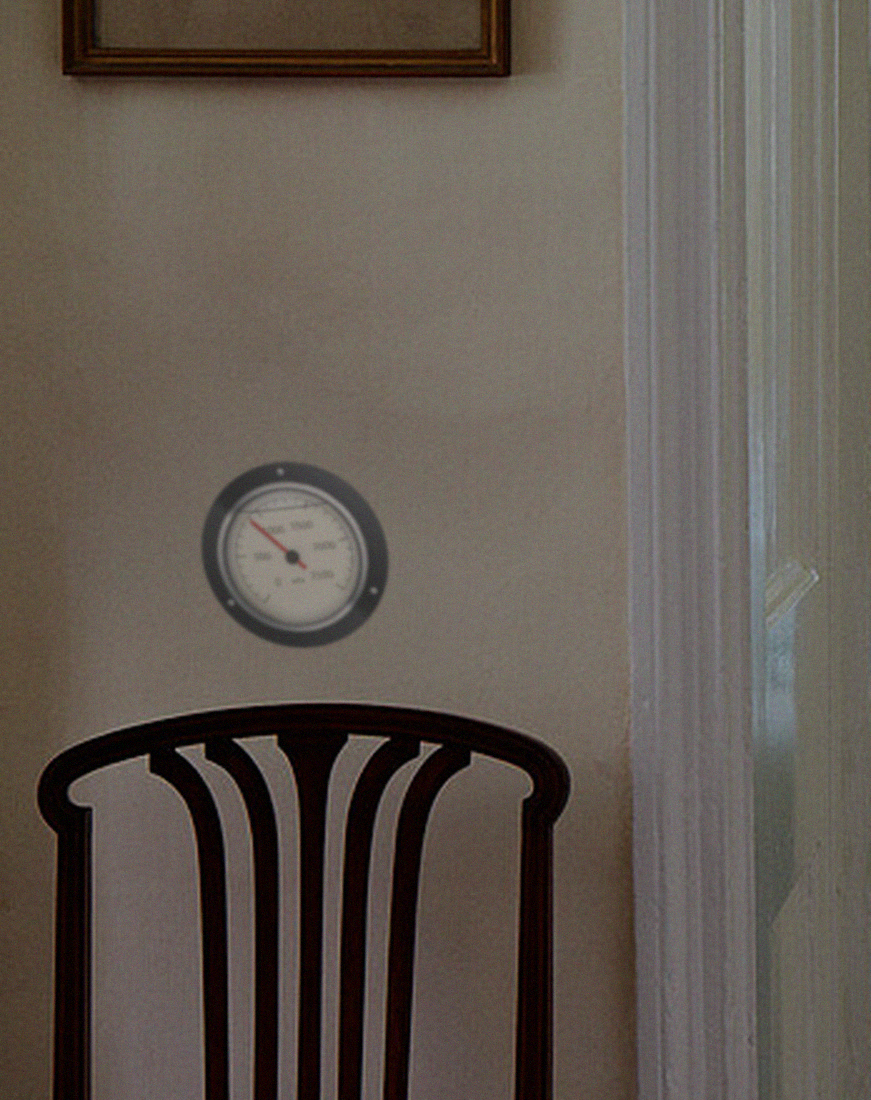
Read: 900kPa
